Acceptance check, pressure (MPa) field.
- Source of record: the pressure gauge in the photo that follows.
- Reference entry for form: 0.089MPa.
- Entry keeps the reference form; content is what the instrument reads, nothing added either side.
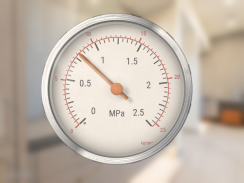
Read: 0.8MPa
